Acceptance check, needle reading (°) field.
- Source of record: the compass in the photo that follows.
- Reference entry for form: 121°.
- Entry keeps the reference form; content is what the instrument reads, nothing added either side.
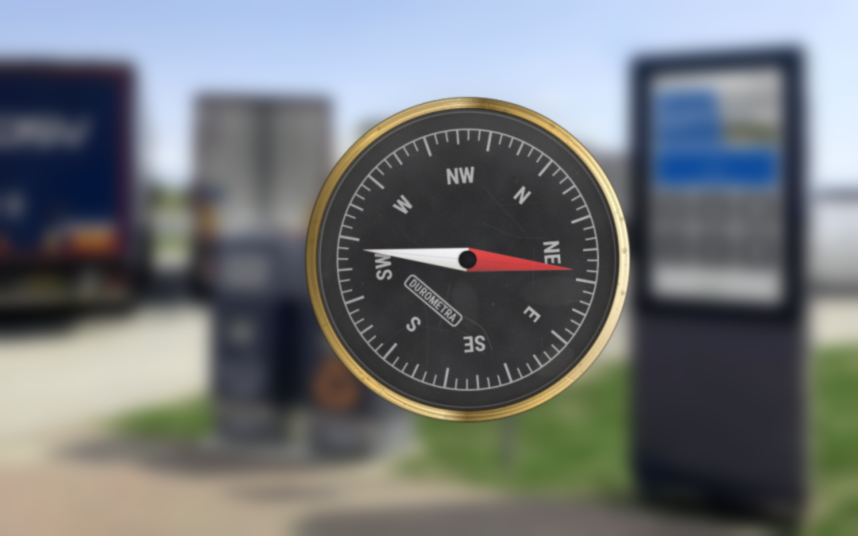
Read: 55°
